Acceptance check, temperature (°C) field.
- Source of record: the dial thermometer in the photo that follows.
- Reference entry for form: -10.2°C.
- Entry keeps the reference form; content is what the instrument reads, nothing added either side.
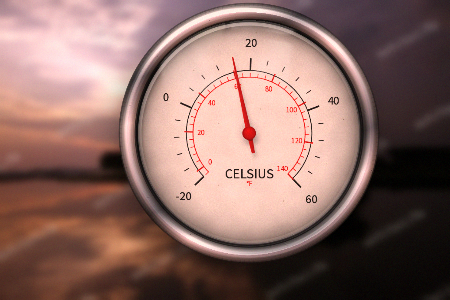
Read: 16°C
